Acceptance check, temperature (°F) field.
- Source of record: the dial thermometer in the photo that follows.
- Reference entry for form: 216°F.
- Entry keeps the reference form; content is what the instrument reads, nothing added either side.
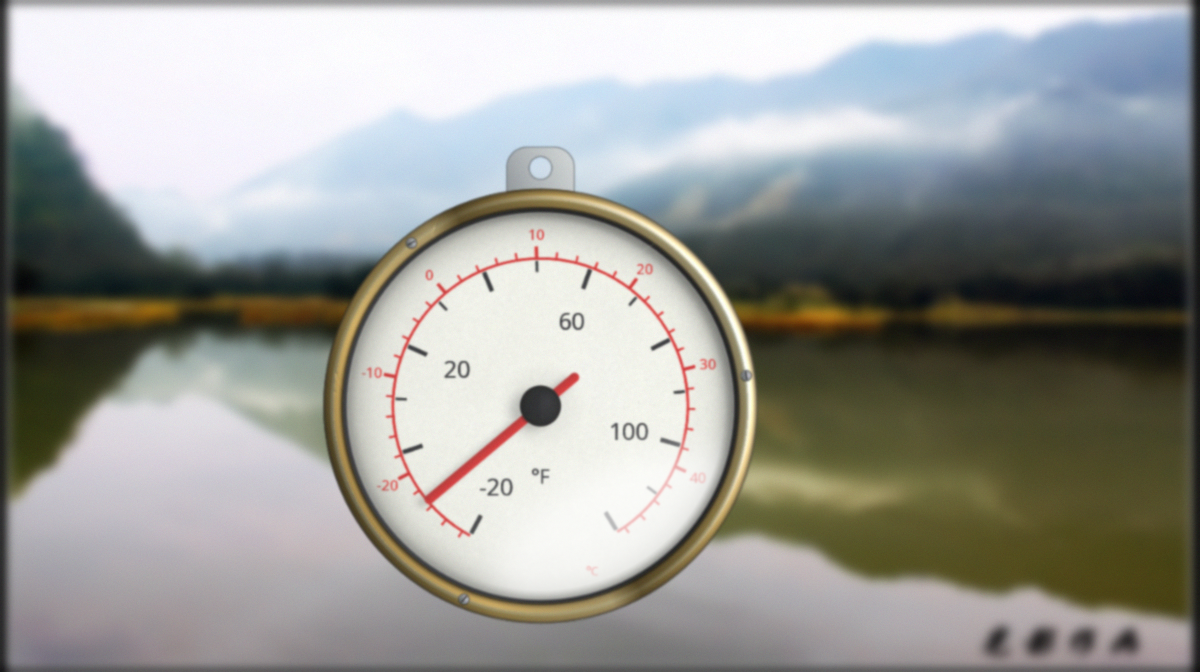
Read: -10°F
